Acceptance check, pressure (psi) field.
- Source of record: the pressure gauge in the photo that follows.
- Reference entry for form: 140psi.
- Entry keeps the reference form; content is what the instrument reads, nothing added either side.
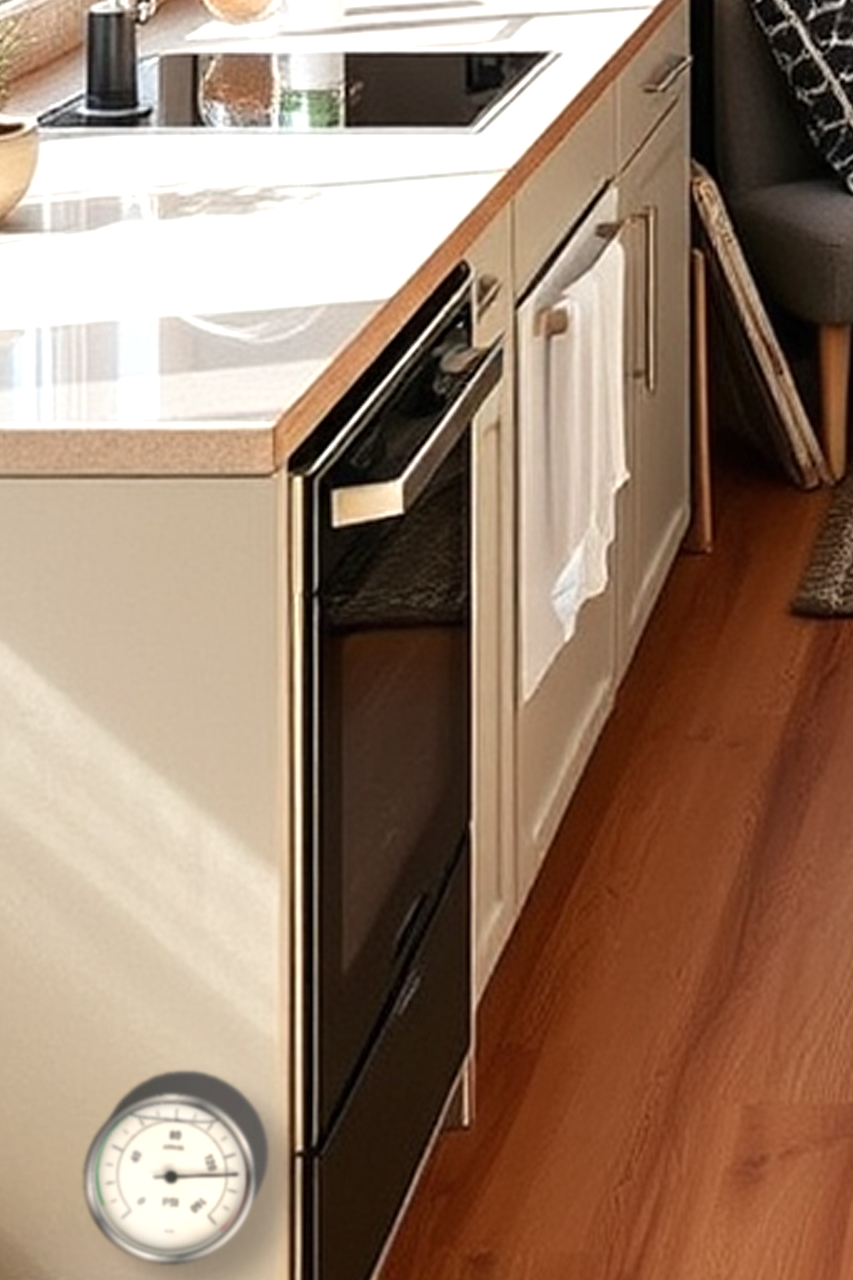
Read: 130psi
